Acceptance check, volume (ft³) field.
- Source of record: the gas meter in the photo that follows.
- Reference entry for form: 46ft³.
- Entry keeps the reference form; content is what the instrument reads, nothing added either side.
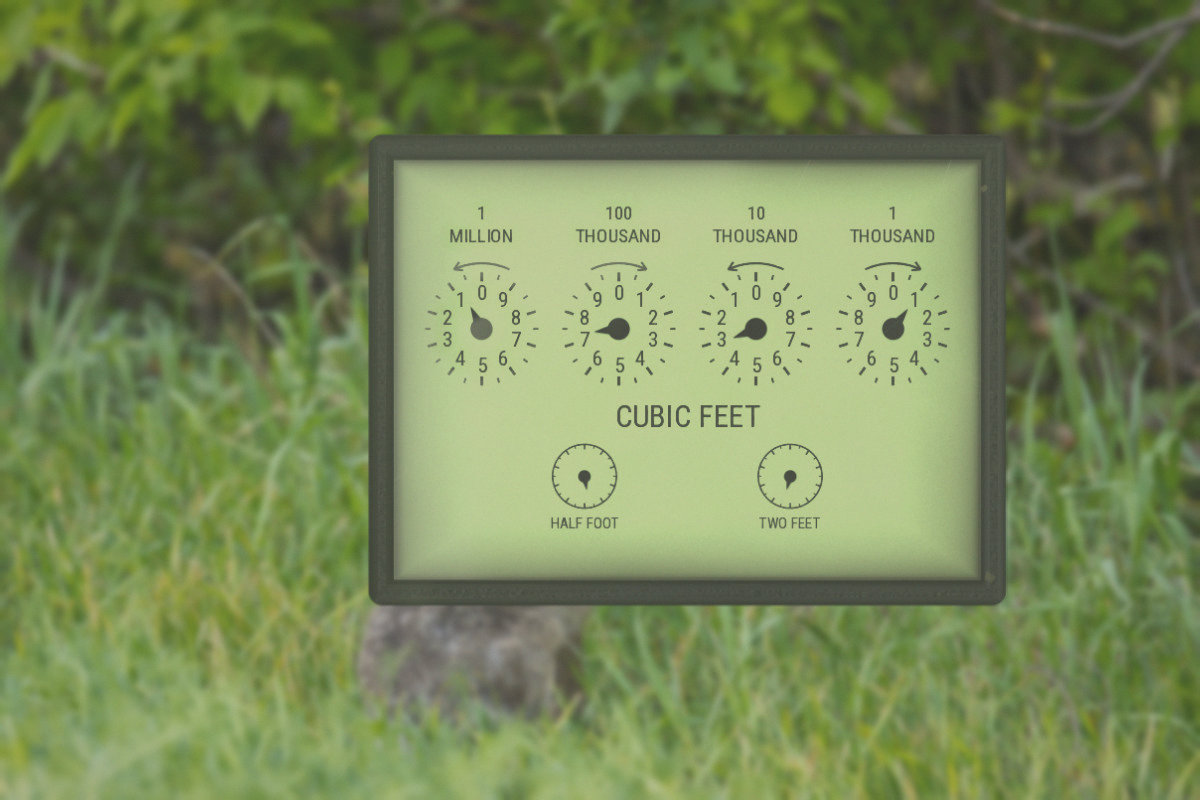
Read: 73100ft³
